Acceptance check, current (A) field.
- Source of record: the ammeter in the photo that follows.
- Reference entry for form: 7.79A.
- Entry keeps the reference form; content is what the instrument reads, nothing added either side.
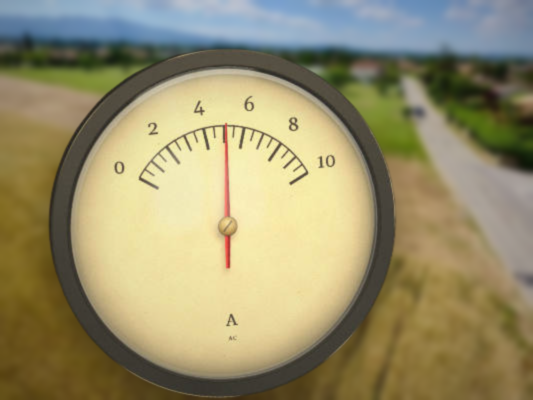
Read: 5A
